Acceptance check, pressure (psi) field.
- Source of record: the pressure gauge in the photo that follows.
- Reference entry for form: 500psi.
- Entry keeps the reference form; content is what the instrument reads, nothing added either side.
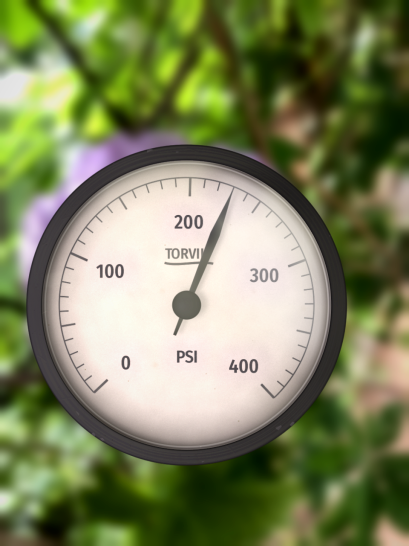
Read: 230psi
